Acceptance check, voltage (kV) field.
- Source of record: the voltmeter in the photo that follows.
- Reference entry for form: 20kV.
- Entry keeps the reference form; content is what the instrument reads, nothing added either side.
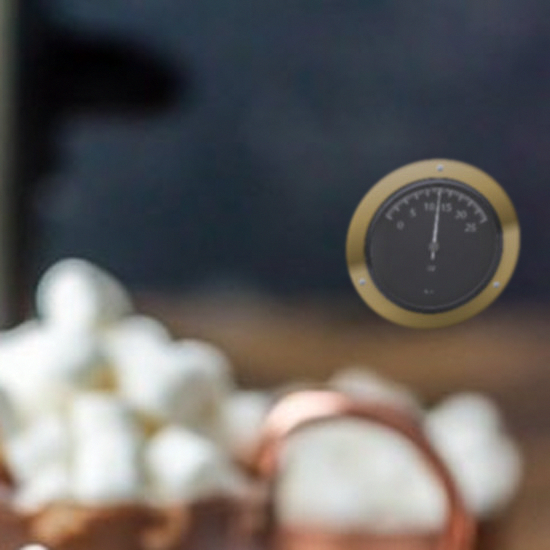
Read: 12.5kV
